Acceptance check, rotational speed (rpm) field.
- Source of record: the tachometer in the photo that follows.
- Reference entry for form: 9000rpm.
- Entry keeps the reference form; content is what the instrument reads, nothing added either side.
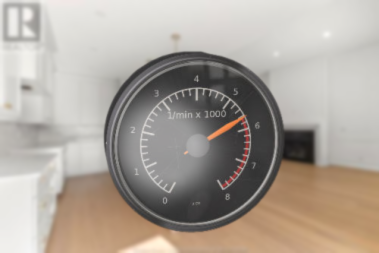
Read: 5600rpm
